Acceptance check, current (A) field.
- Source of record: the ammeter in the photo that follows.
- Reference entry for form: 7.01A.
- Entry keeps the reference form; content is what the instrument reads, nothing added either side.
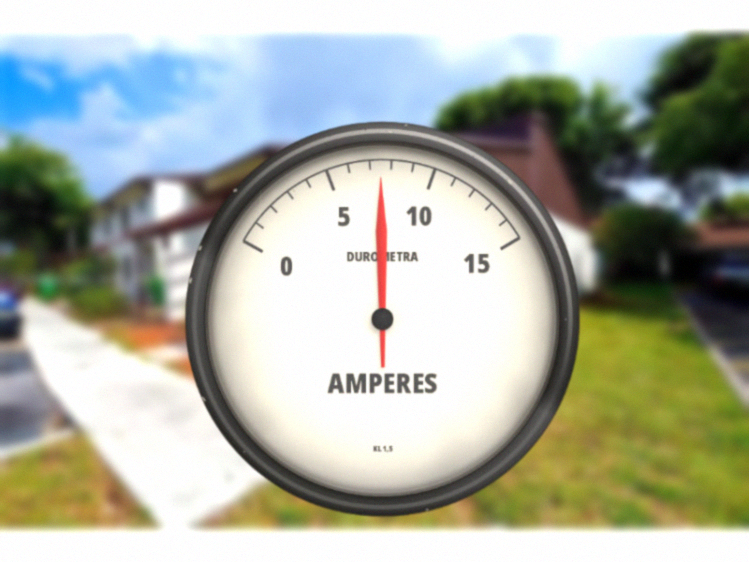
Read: 7.5A
